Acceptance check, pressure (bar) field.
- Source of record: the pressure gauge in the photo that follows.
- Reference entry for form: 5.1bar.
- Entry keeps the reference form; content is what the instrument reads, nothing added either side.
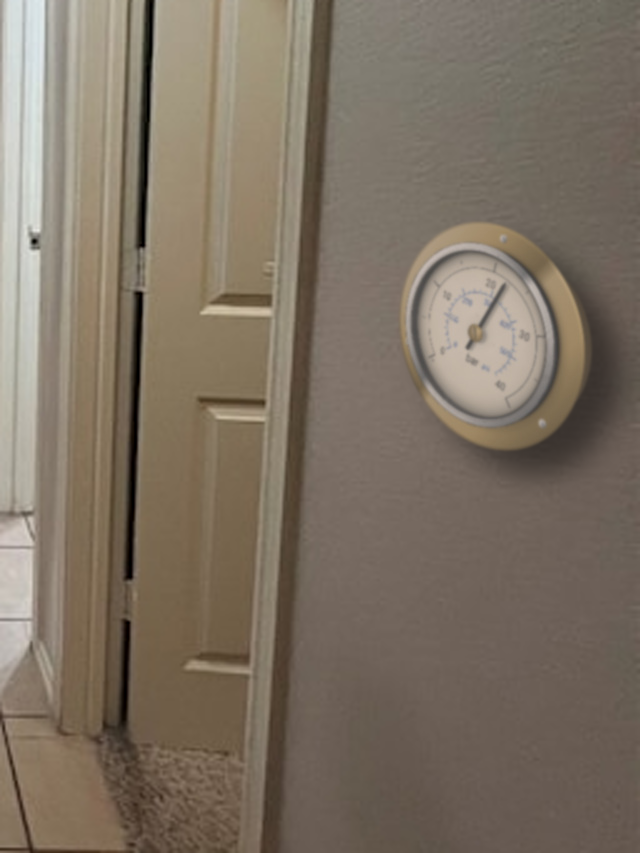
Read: 22.5bar
